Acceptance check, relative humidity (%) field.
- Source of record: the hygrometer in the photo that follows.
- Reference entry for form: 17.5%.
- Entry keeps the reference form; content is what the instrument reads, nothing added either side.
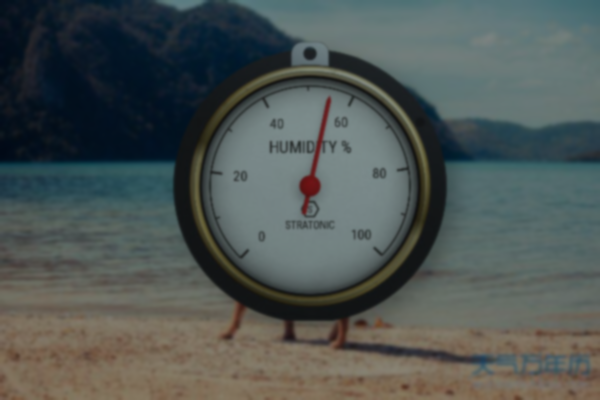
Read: 55%
